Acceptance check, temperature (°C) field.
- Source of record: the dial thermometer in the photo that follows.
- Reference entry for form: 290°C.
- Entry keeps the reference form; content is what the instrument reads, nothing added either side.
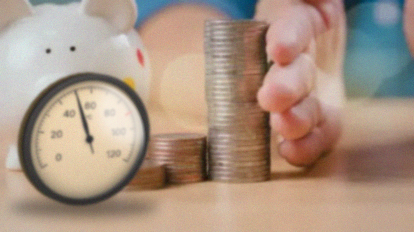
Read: 50°C
